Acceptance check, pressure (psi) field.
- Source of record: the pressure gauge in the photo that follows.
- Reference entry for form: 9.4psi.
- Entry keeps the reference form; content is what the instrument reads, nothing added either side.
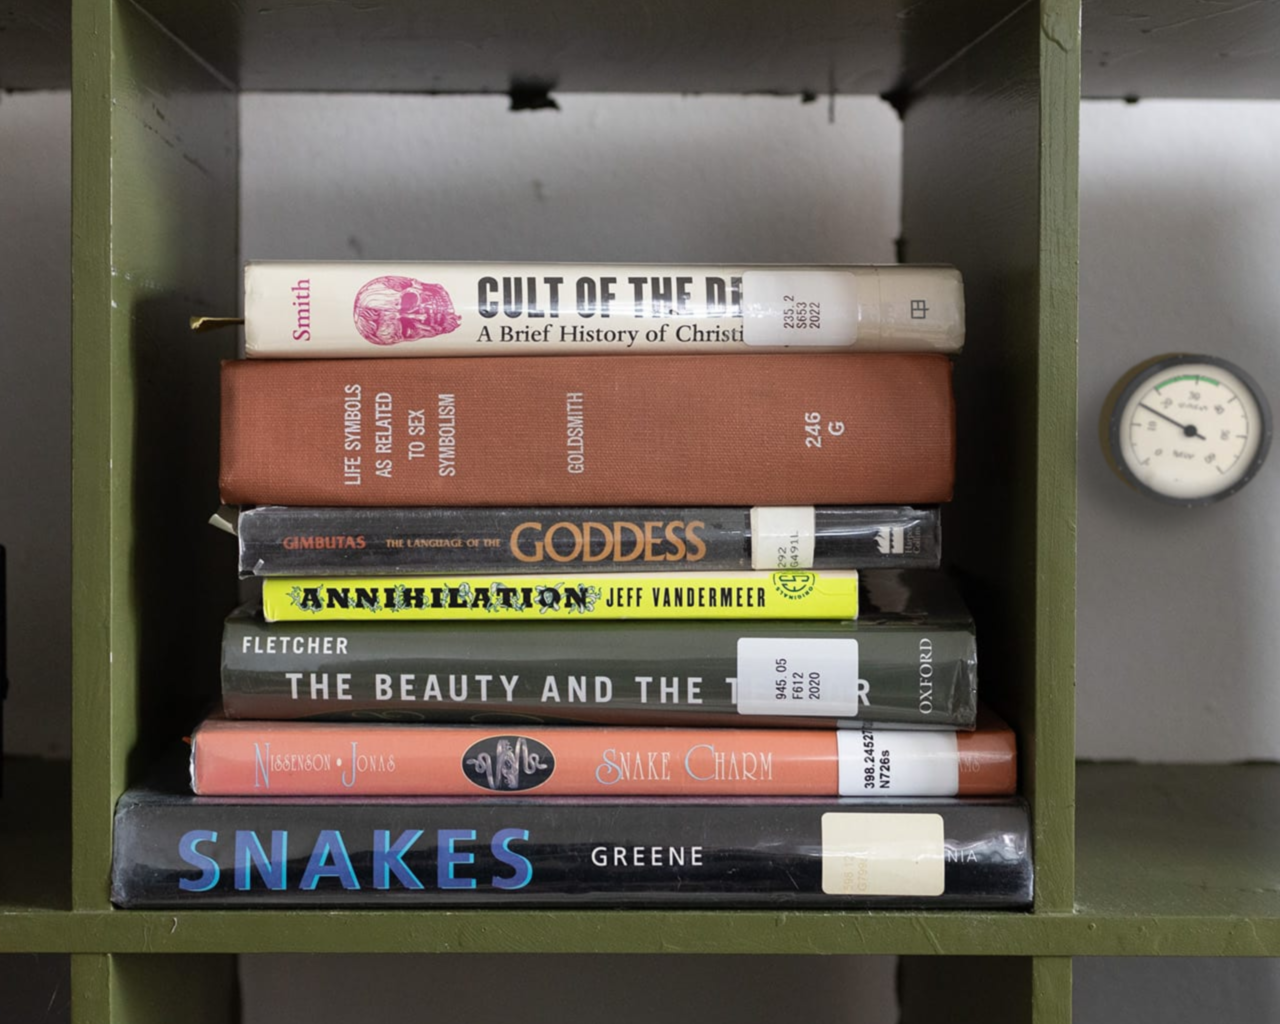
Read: 15psi
